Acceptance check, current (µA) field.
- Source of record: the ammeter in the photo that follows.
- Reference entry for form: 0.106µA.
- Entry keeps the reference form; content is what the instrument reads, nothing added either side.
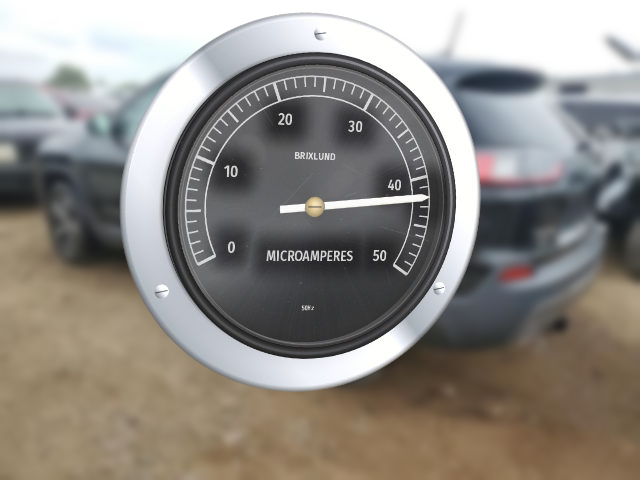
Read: 42µA
